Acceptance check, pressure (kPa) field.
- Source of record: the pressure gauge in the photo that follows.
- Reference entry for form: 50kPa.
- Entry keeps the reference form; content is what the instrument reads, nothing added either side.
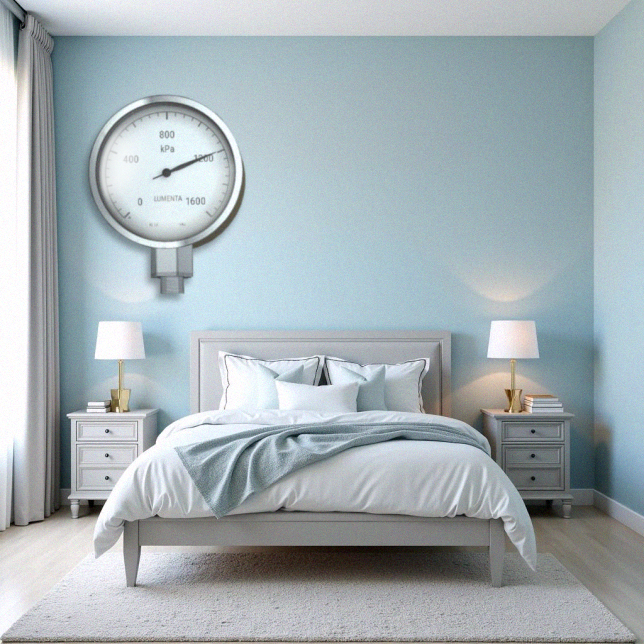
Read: 1200kPa
